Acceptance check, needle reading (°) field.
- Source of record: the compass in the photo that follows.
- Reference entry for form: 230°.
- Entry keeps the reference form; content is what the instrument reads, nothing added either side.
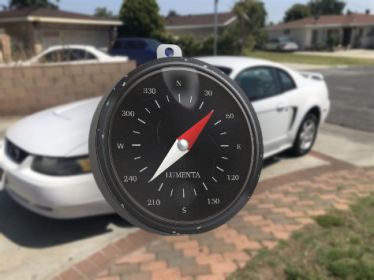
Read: 45°
